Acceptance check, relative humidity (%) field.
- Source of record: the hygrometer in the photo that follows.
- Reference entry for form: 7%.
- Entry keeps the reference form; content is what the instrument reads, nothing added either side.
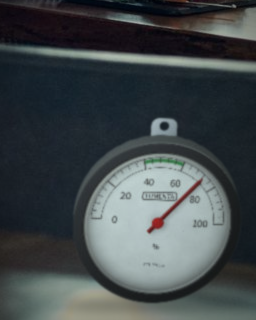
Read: 72%
